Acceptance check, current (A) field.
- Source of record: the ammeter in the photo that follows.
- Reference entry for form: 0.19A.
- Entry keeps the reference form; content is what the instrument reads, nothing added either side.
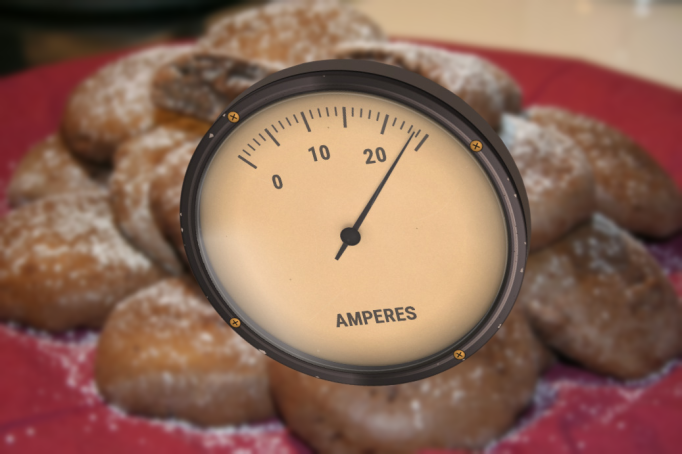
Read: 23.5A
